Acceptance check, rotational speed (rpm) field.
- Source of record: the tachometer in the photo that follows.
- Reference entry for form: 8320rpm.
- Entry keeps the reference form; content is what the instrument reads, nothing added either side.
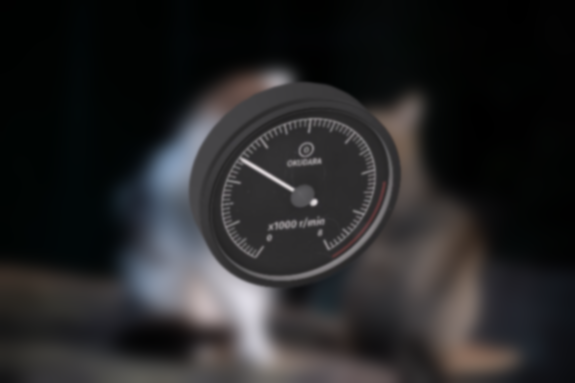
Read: 2500rpm
